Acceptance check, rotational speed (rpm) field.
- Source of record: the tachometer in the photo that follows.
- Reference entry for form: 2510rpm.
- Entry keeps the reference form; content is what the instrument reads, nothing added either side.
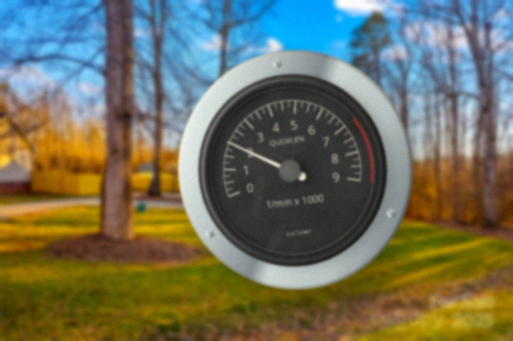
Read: 2000rpm
